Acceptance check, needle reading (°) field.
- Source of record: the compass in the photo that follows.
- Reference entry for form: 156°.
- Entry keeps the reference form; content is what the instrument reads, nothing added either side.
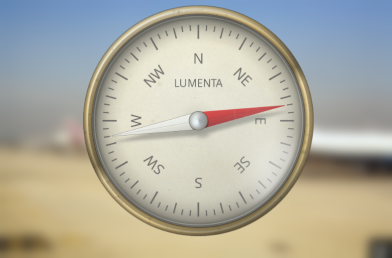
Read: 80°
